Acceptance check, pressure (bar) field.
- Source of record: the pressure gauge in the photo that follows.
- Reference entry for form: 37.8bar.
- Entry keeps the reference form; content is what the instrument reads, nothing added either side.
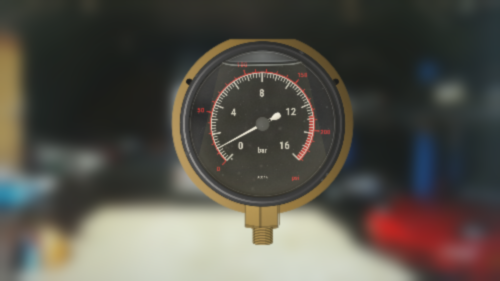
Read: 1bar
